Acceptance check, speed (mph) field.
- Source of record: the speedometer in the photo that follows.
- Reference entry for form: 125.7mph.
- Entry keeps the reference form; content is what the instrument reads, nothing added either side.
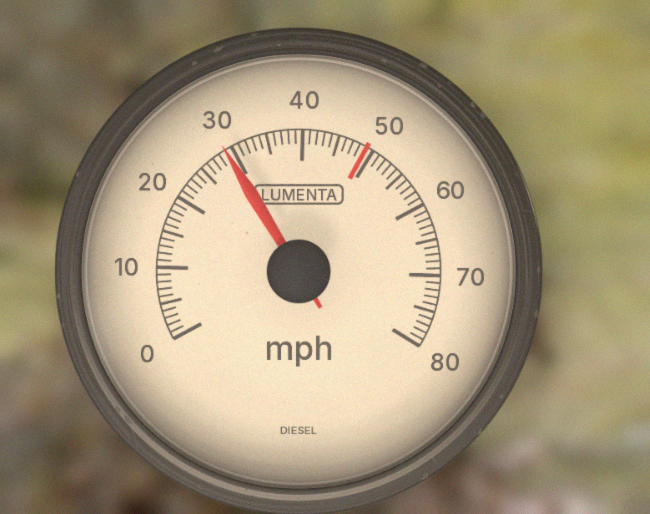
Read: 29mph
